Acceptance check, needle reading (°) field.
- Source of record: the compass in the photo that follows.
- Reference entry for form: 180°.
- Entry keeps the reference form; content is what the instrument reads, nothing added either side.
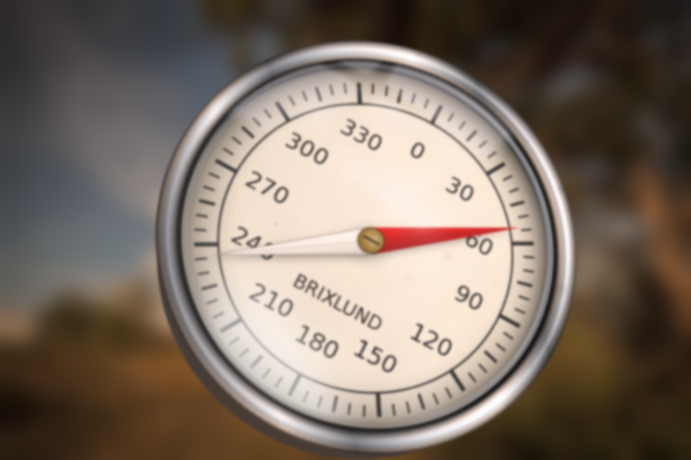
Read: 55°
